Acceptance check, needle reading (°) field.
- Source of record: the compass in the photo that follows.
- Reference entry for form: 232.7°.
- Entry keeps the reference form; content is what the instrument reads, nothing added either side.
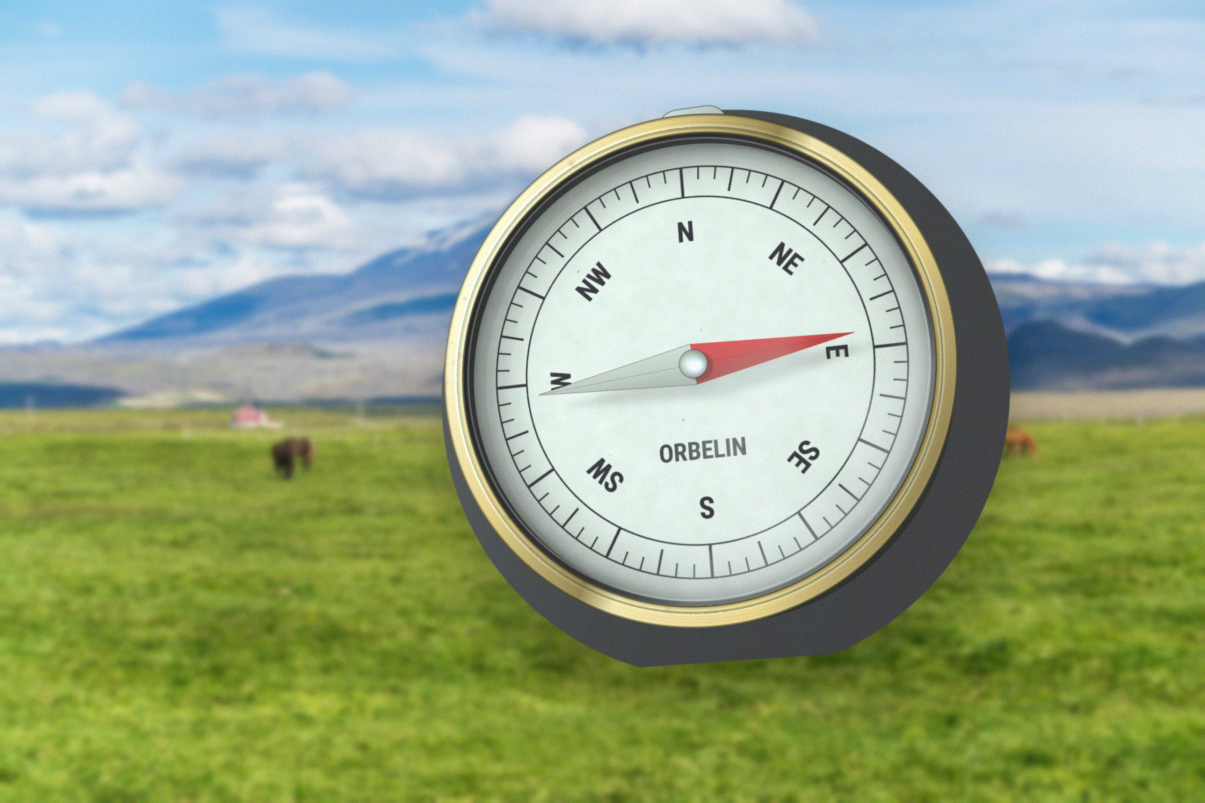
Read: 85°
